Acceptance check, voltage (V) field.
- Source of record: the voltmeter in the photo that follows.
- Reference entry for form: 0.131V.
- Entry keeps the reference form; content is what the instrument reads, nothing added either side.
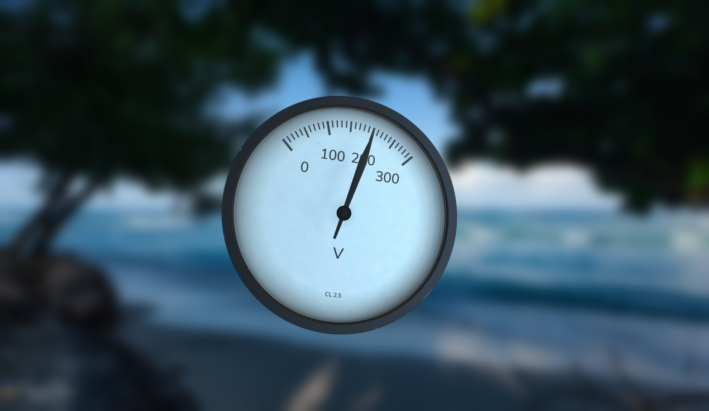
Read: 200V
